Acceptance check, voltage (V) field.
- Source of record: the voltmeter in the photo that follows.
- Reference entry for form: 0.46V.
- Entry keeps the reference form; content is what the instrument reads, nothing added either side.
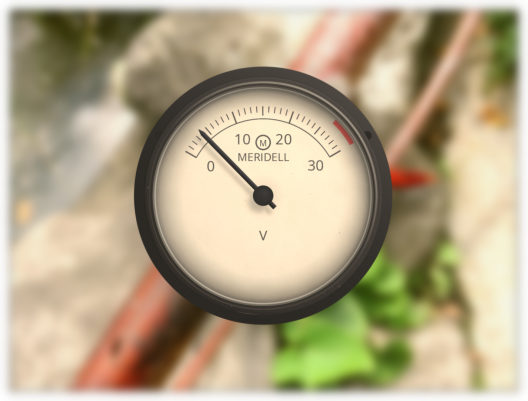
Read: 4V
